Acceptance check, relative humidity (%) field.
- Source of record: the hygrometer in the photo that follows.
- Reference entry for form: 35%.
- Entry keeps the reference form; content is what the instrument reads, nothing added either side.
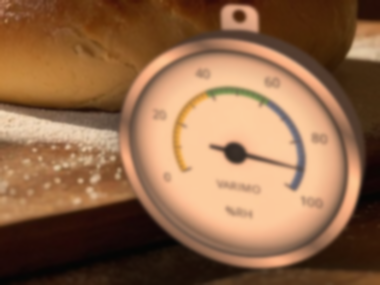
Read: 90%
